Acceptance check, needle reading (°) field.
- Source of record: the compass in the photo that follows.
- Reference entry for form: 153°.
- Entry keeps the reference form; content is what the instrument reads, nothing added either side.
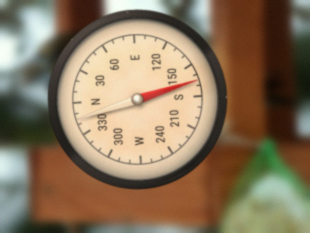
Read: 165°
